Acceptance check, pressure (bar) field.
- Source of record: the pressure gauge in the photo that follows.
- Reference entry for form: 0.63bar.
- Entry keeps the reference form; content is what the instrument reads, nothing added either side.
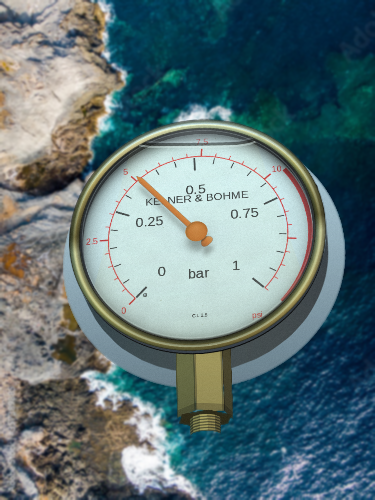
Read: 0.35bar
